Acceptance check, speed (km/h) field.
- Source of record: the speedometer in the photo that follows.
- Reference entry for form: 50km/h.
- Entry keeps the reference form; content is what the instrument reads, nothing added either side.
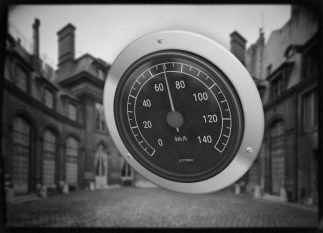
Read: 70km/h
